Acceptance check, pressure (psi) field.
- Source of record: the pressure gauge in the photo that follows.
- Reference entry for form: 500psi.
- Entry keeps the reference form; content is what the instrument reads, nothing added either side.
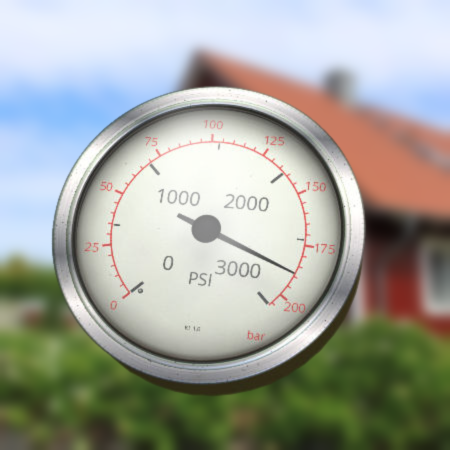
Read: 2750psi
